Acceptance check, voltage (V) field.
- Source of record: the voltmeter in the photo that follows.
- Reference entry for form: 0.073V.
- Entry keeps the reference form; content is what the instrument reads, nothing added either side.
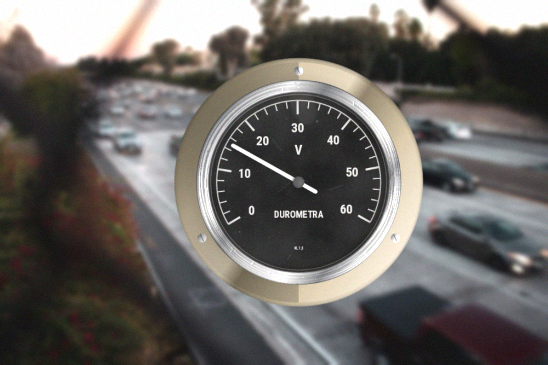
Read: 15V
